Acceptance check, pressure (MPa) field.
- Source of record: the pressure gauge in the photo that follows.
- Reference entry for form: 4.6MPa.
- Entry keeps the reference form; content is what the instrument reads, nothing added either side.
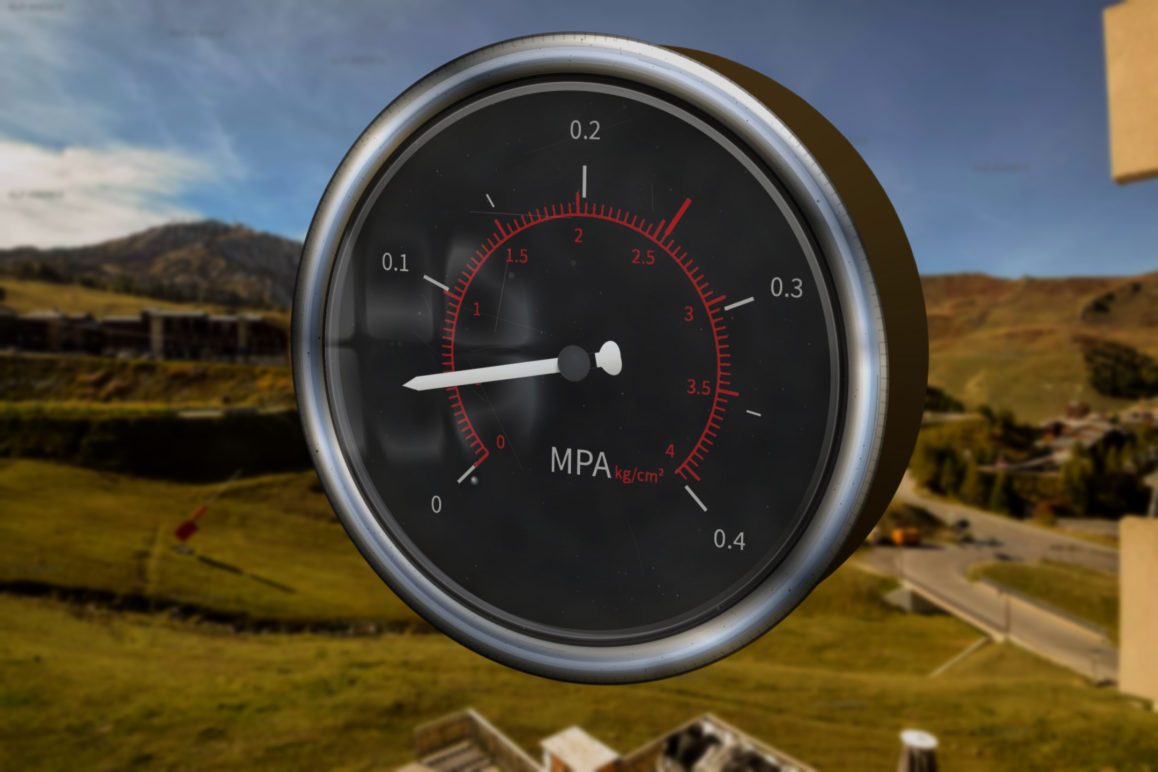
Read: 0.05MPa
